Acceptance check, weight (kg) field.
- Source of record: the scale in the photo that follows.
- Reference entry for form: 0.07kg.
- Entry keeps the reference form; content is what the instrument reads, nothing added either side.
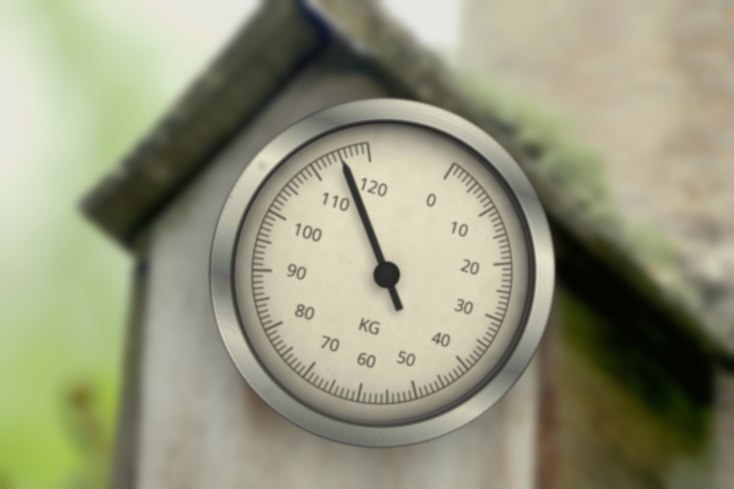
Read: 115kg
